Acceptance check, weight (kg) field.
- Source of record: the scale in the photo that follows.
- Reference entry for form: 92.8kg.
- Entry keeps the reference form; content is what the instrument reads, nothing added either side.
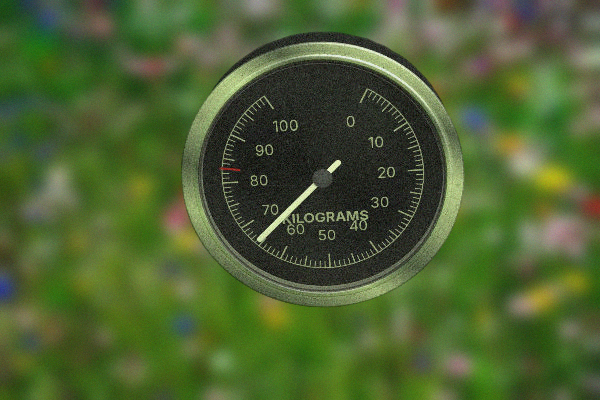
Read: 66kg
